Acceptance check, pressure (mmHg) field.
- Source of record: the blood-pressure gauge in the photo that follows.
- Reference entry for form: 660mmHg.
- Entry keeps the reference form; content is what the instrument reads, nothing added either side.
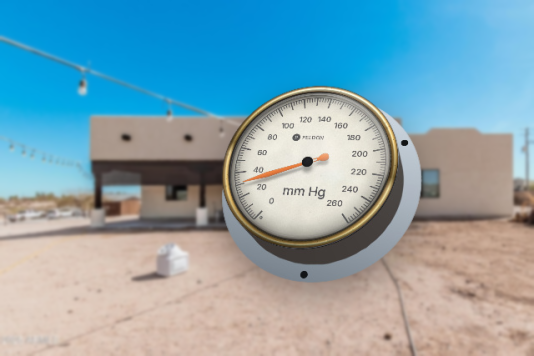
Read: 30mmHg
